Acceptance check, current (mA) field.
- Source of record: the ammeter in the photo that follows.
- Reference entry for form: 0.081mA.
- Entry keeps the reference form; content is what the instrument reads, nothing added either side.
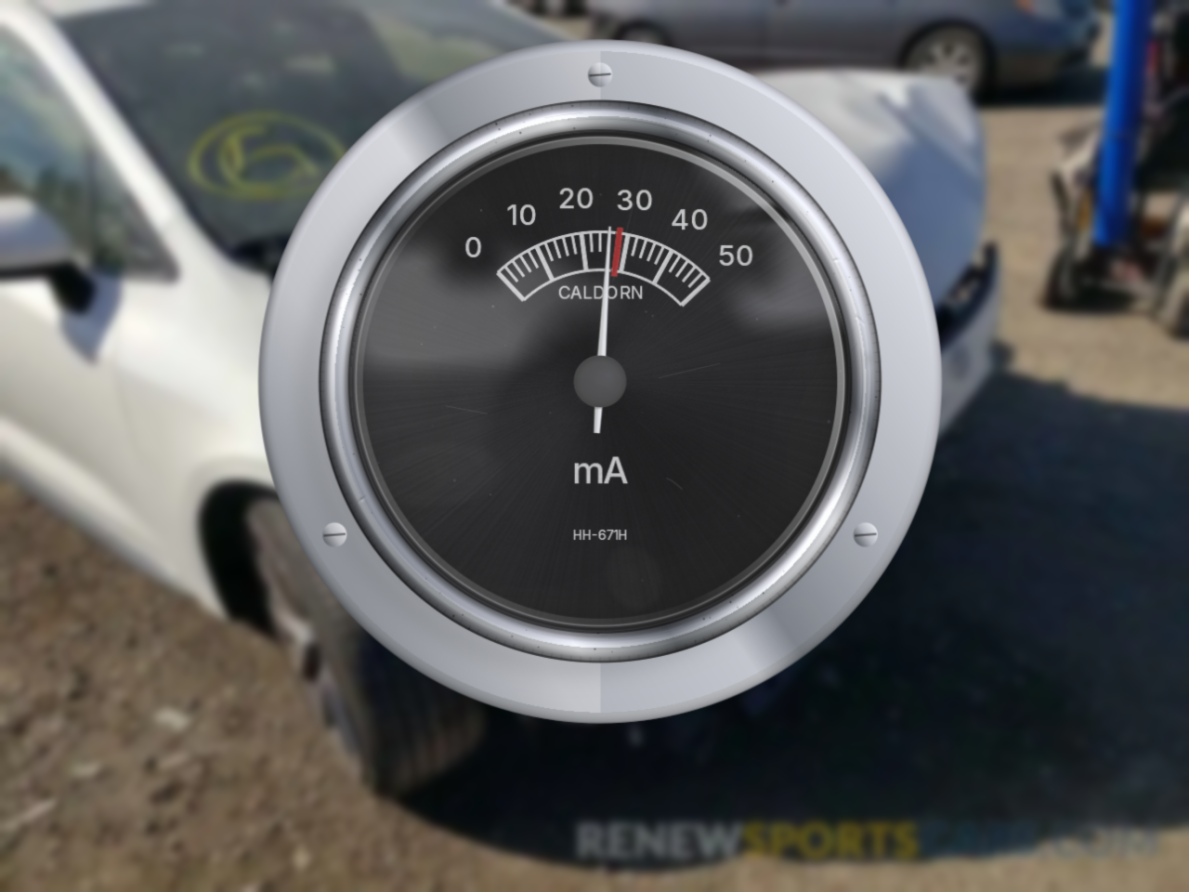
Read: 26mA
